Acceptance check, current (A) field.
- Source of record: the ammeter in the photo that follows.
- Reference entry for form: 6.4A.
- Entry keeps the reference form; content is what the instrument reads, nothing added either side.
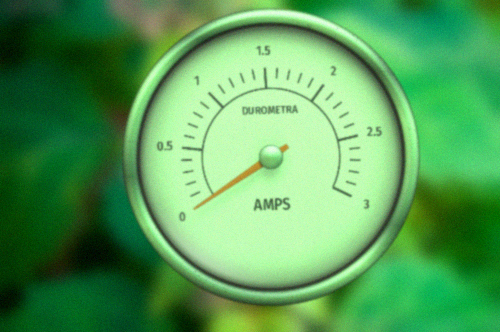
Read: 0A
